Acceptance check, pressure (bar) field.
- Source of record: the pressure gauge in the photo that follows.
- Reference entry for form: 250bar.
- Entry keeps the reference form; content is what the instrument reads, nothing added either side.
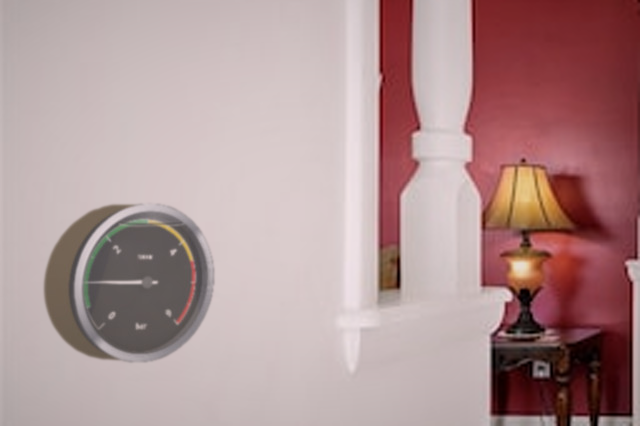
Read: 1bar
